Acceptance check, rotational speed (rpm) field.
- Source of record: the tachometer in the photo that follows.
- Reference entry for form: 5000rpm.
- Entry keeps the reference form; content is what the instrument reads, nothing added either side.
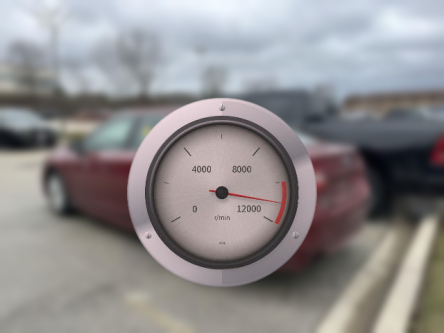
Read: 11000rpm
